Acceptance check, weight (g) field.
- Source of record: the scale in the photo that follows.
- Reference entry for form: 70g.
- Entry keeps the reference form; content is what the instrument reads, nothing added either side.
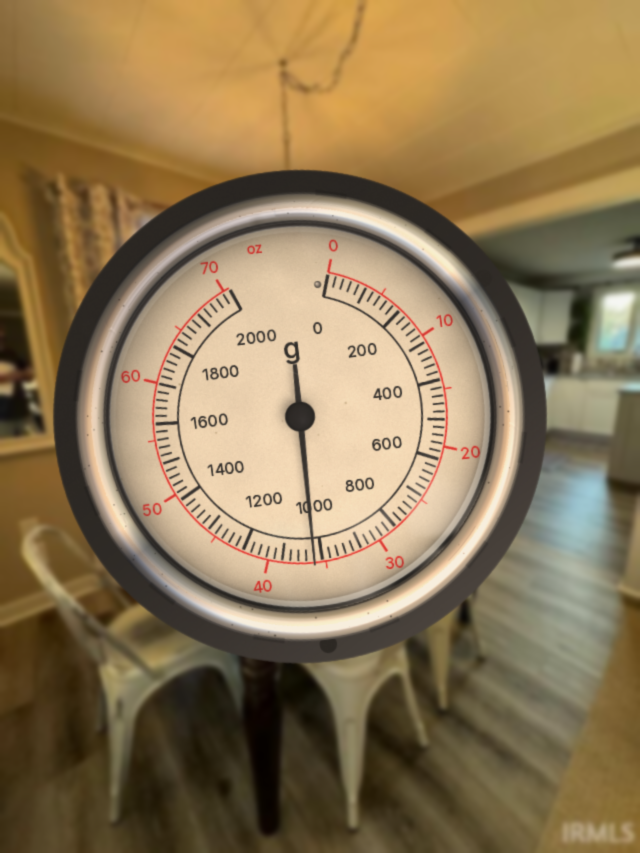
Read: 1020g
